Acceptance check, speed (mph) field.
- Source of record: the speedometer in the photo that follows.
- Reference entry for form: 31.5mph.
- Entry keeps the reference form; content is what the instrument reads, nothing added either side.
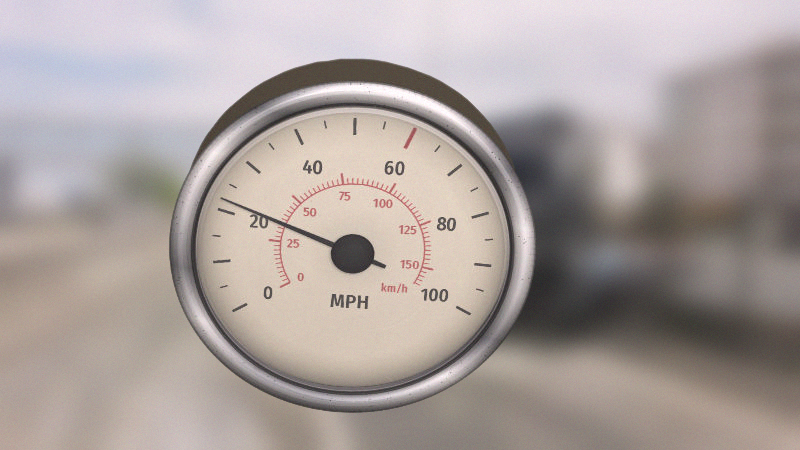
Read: 22.5mph
